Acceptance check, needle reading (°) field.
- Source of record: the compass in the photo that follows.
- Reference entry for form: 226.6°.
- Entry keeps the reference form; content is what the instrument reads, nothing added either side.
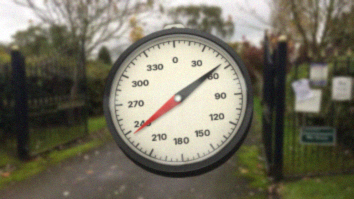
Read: 235°
